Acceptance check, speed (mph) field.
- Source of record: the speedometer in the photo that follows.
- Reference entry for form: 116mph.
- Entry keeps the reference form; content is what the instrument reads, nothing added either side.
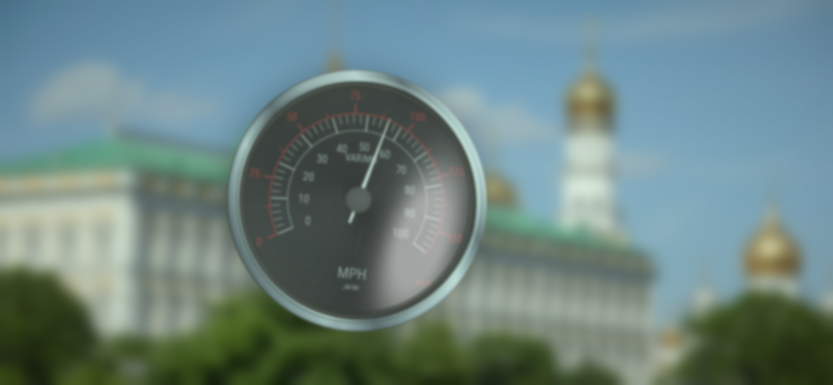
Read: 56mph
